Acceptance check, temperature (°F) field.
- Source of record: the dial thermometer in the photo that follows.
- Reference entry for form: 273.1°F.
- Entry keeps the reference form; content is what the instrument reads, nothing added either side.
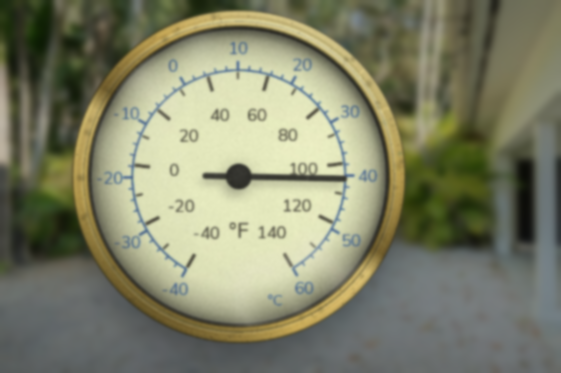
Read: 105°F
